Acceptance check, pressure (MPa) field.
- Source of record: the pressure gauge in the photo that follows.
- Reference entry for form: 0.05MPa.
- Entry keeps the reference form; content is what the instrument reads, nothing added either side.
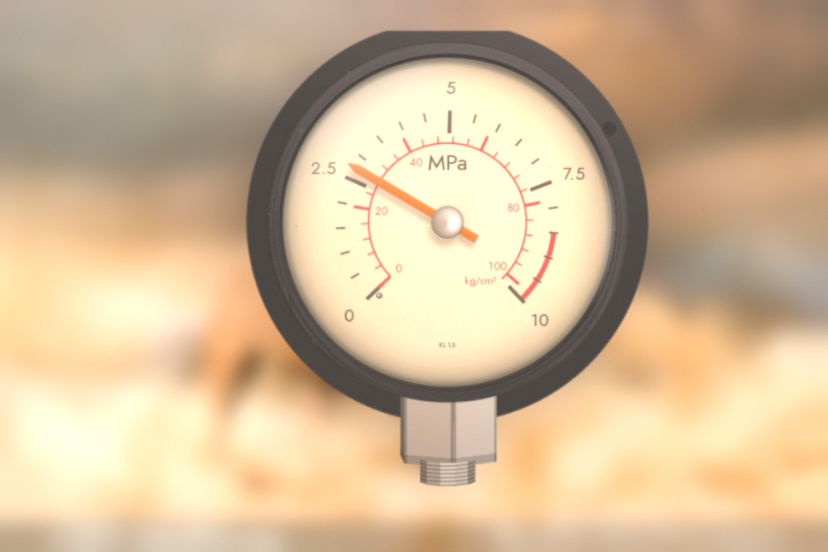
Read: 2.75MPa
